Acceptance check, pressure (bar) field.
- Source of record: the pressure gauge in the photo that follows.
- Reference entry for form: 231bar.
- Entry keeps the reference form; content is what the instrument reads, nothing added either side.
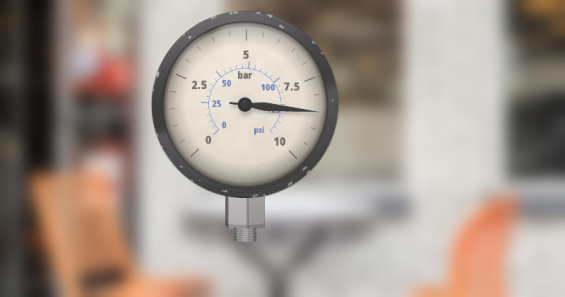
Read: 8.5bar
